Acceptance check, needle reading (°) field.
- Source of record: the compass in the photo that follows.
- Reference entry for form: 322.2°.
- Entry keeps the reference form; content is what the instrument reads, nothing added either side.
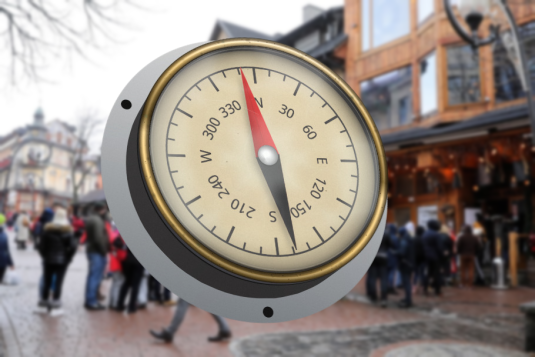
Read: 350°
